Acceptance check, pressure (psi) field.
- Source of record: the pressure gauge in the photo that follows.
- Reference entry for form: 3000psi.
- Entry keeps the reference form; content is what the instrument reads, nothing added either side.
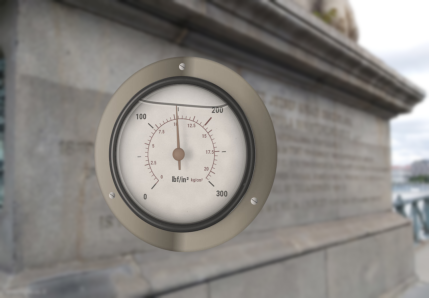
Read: 150psi
